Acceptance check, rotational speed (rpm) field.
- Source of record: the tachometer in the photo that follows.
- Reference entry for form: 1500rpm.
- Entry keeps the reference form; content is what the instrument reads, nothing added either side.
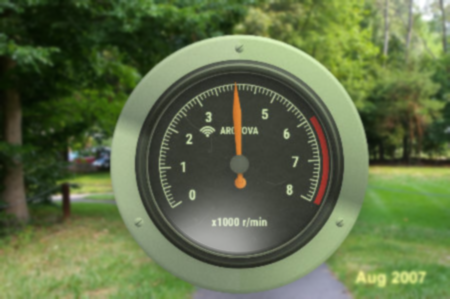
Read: 4000rpm
